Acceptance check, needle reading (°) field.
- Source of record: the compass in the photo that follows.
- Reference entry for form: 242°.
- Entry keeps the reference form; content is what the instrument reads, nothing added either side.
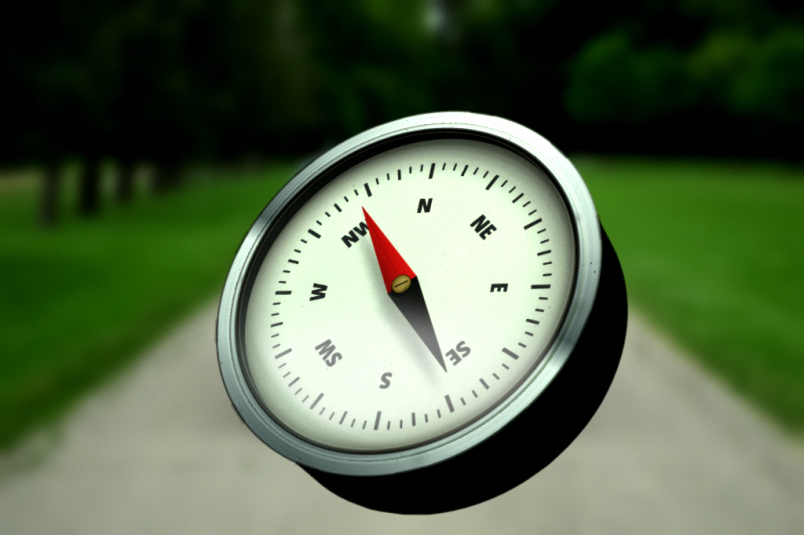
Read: 325°
